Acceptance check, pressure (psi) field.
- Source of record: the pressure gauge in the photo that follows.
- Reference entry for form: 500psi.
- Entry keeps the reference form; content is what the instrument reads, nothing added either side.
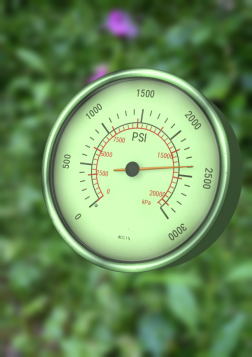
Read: 2400psi
